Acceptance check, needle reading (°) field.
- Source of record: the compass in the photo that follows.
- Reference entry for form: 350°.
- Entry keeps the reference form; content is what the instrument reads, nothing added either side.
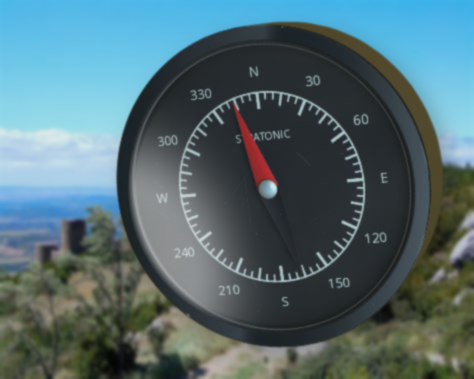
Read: 345°
